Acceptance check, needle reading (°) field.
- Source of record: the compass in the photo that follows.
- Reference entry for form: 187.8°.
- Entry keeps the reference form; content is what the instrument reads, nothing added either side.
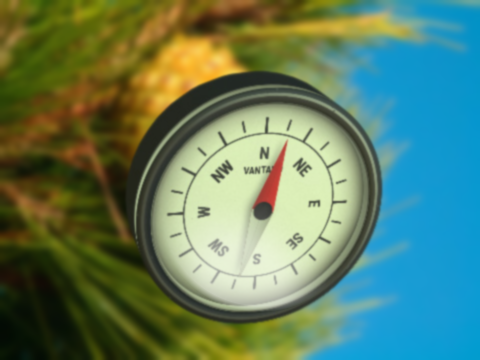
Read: 15°
